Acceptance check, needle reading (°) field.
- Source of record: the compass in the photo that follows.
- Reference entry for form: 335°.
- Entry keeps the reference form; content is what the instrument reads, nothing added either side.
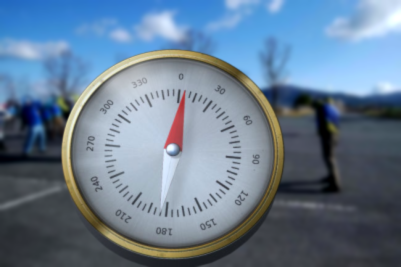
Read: 5°
